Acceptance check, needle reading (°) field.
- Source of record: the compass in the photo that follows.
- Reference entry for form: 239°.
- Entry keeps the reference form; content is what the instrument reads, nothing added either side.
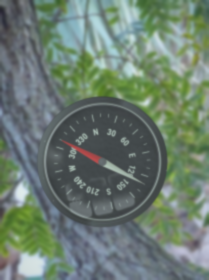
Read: 310°
